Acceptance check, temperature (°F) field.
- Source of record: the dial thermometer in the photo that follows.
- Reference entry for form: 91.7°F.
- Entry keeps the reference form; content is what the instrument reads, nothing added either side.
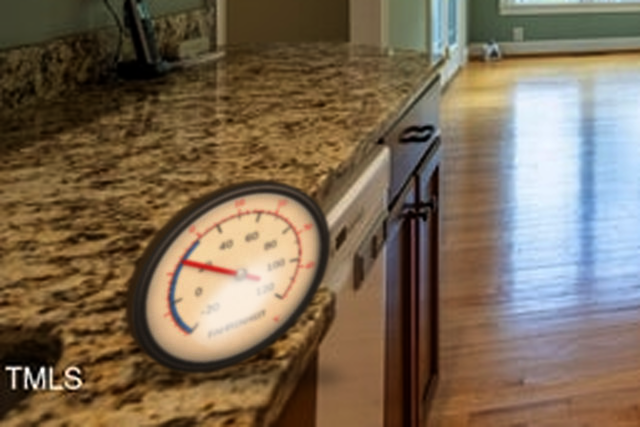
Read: 20°F
